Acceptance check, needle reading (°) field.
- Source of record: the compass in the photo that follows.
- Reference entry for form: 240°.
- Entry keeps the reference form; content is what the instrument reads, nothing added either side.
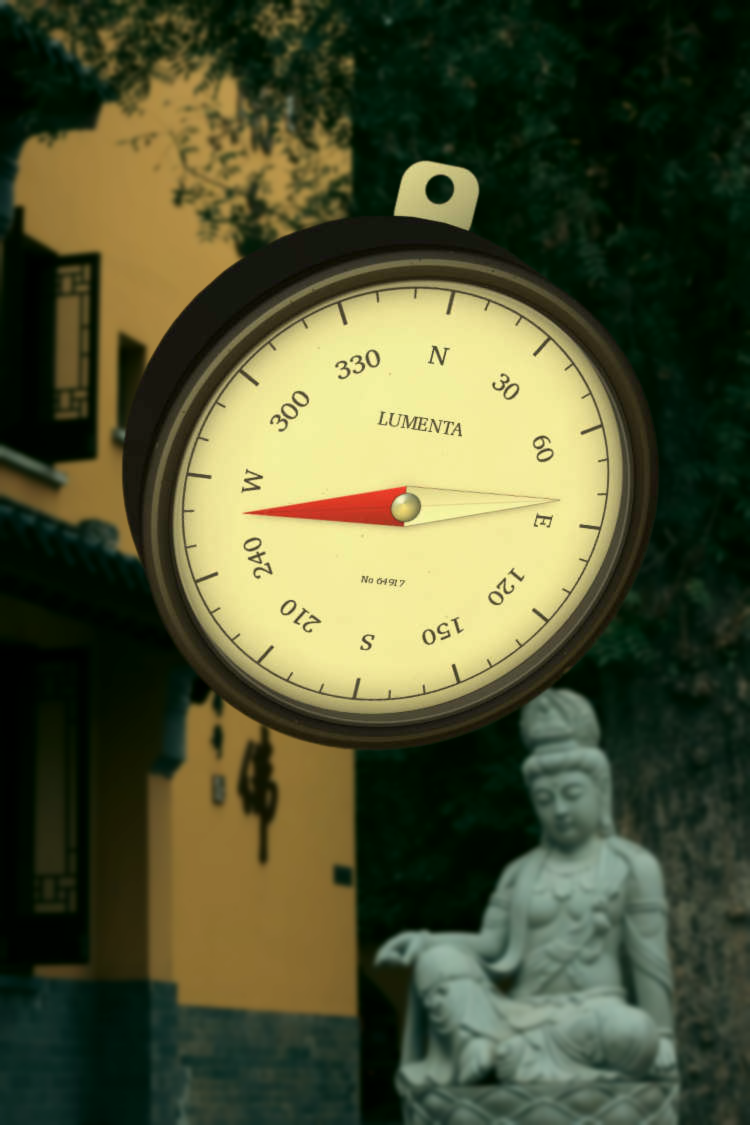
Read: 260°
